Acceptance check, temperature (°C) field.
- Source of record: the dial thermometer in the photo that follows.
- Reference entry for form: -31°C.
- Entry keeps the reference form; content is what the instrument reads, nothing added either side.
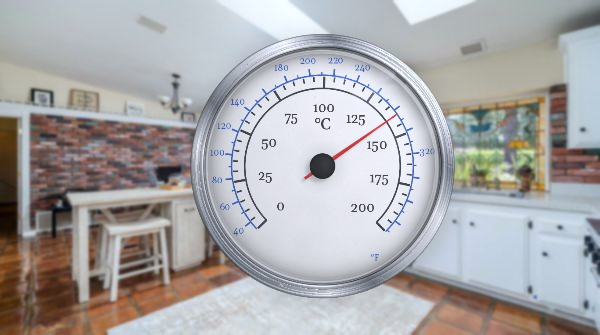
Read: 140°C
